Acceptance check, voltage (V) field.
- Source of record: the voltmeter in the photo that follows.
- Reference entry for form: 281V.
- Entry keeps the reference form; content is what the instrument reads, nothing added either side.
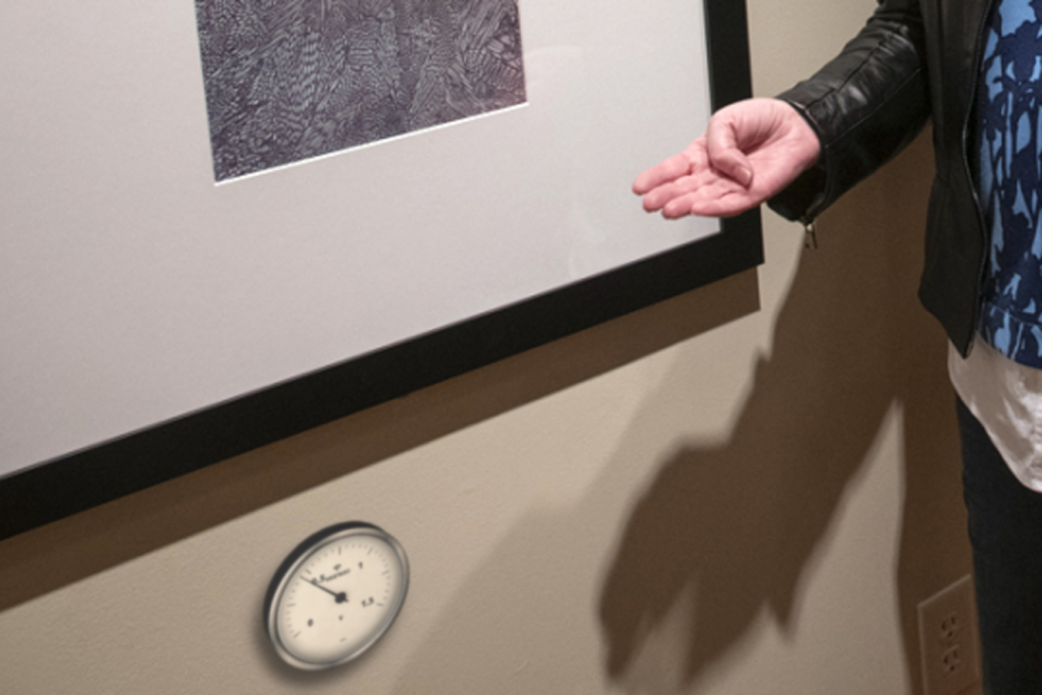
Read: 0.45V
